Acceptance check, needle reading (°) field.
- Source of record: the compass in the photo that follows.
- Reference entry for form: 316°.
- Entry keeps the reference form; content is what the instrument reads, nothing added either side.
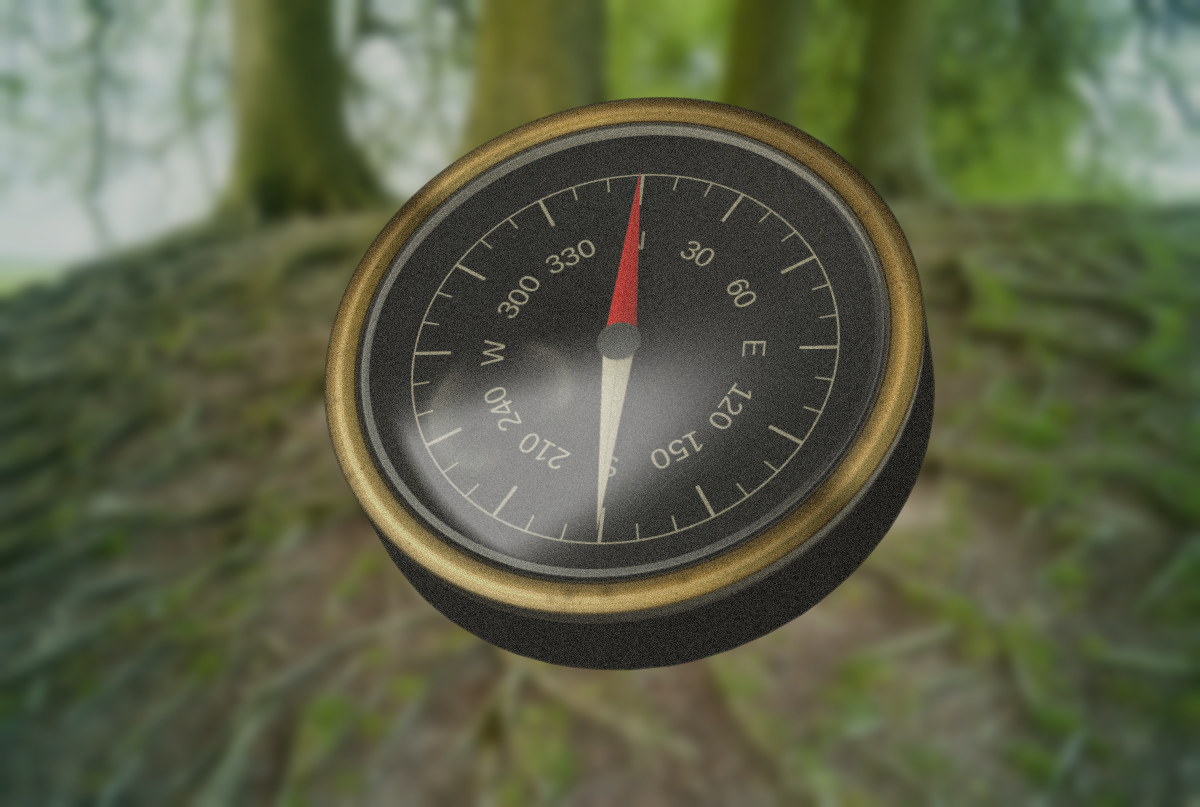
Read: 0°
